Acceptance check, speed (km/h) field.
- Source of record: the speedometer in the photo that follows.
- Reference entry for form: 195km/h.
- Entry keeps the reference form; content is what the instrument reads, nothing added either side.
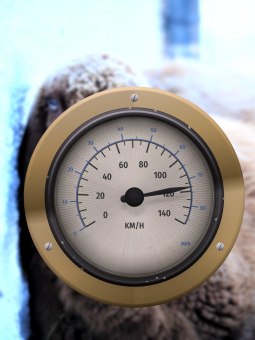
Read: 117.5km/h
